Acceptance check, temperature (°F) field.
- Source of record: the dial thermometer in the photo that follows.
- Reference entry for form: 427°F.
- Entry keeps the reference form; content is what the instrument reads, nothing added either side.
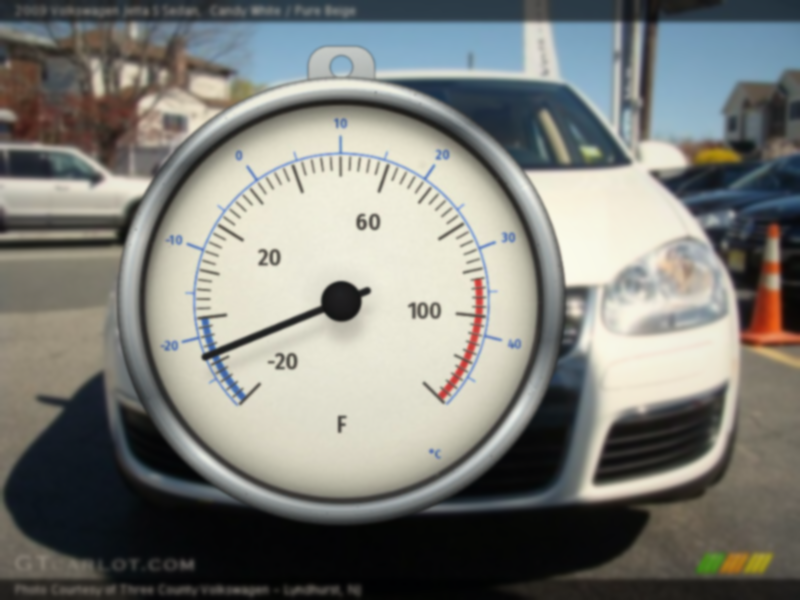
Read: -8°F
